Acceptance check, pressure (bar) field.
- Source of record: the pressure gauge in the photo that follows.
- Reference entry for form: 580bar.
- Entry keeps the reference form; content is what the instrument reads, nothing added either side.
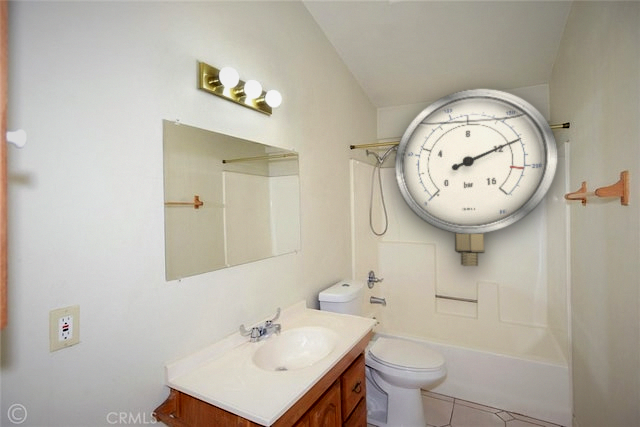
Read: 12bar
